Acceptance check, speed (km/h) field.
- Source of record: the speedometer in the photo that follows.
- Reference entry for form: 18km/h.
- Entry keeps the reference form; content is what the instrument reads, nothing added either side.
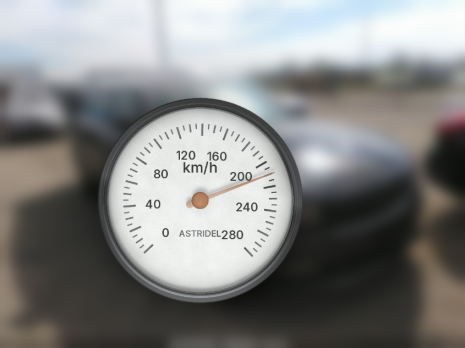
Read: 210km/h
